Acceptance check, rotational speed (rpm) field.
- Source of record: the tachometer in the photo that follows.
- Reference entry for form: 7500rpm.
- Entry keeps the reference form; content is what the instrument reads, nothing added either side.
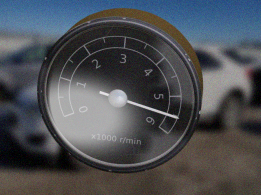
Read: 5500rpm
